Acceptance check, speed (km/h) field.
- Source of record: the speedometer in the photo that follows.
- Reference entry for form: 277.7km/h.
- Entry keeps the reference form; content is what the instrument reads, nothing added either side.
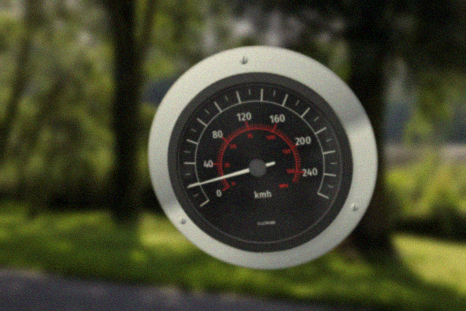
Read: 20km/h
